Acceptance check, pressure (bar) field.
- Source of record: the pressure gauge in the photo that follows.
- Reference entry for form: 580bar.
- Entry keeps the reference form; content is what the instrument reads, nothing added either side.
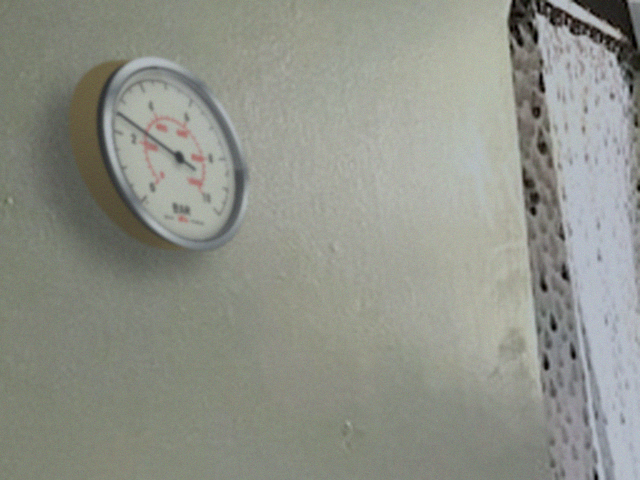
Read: 2.5bar
